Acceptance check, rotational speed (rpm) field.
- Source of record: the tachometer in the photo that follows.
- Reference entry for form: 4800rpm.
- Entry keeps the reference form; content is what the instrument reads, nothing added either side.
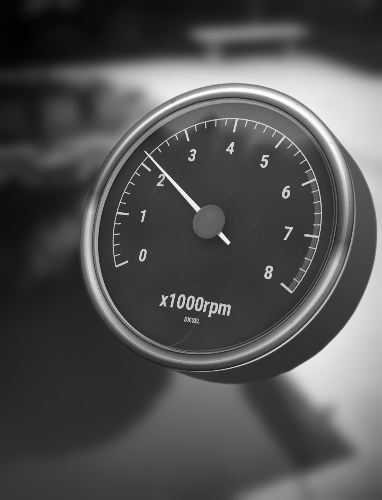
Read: 2200rpm
